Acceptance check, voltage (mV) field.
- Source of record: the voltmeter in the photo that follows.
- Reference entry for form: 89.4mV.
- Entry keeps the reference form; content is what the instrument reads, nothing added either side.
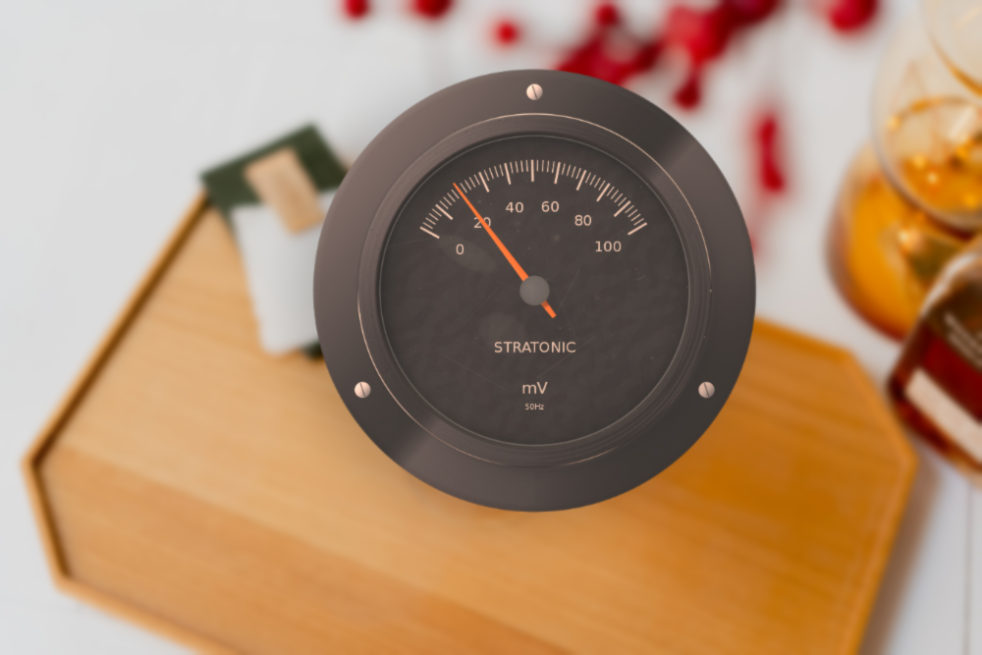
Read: 20mV
